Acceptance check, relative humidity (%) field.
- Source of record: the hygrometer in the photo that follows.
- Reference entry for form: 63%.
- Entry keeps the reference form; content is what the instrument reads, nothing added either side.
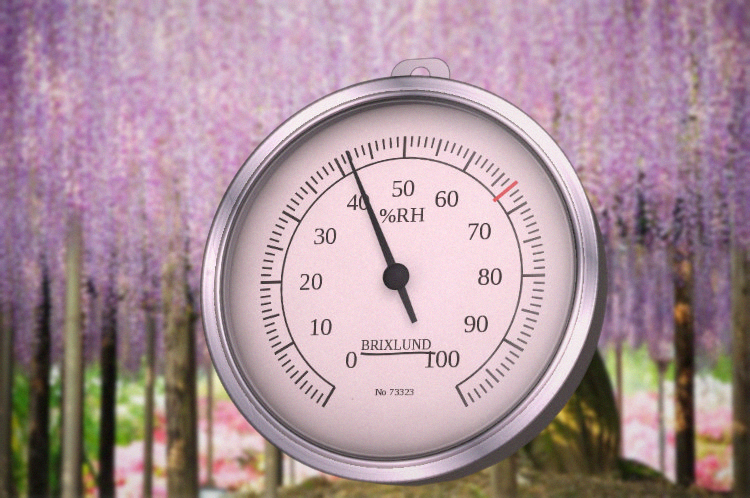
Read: 42%
